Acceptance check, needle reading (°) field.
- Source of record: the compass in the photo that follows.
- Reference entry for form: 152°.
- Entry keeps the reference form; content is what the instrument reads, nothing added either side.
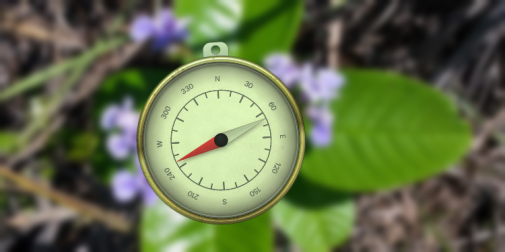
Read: 247.5°
